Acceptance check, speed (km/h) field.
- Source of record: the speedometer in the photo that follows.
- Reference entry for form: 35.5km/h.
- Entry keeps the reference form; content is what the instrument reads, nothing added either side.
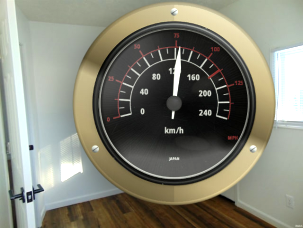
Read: 125km/h
